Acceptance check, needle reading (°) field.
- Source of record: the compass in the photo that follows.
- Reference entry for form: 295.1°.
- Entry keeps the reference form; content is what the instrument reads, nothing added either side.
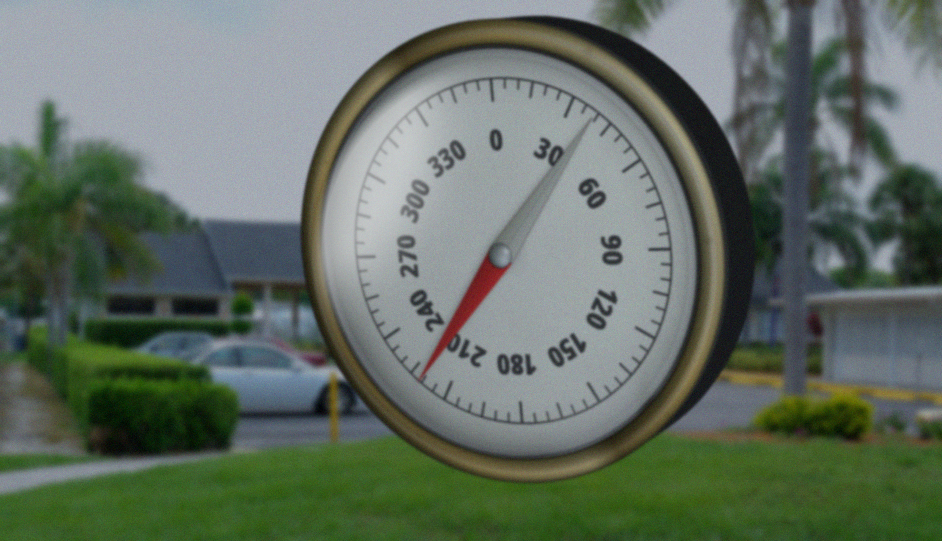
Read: 220°
